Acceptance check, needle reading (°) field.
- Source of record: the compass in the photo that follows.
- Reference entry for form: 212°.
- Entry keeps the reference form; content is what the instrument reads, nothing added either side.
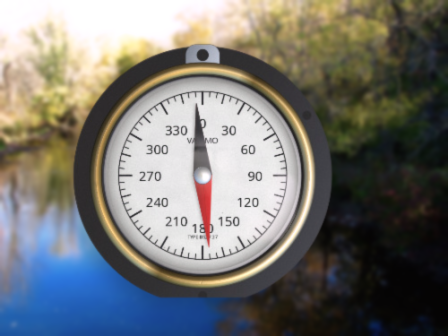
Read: 175°
